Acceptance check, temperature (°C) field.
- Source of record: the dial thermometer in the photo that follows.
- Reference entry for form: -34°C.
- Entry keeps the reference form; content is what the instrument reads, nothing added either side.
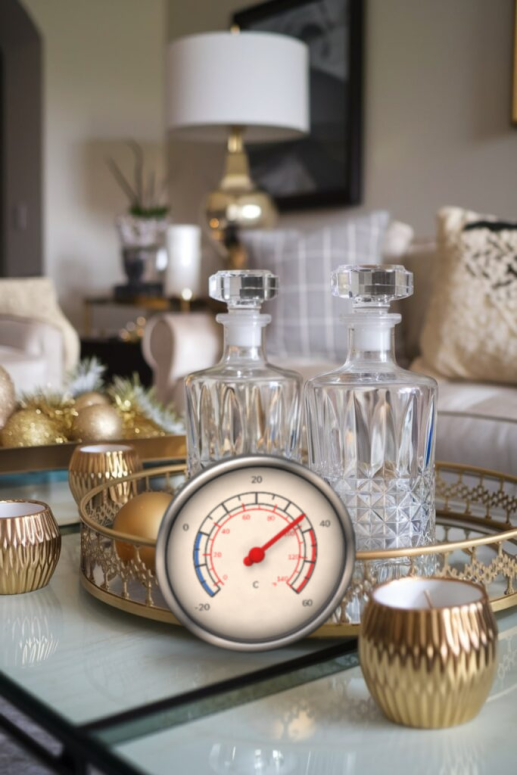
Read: 35°C
